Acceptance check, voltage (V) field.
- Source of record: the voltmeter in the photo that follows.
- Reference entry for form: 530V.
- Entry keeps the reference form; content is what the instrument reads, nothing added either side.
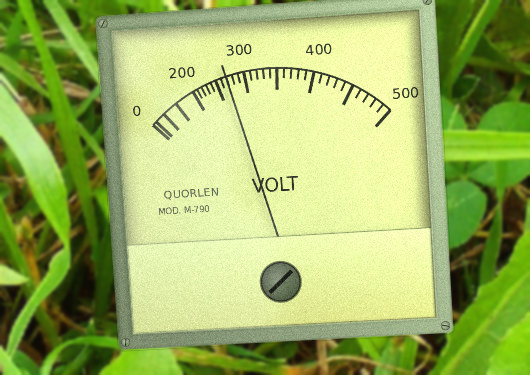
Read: 270V
